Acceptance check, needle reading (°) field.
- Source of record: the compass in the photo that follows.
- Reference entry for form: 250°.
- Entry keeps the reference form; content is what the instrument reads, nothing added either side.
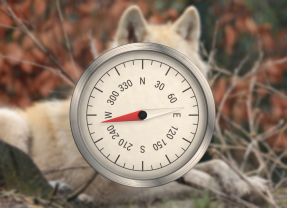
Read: 260°
